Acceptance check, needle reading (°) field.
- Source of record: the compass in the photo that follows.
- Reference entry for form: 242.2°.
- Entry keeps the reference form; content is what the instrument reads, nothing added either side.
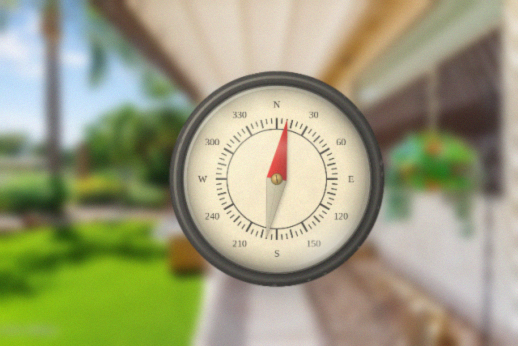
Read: 10°
